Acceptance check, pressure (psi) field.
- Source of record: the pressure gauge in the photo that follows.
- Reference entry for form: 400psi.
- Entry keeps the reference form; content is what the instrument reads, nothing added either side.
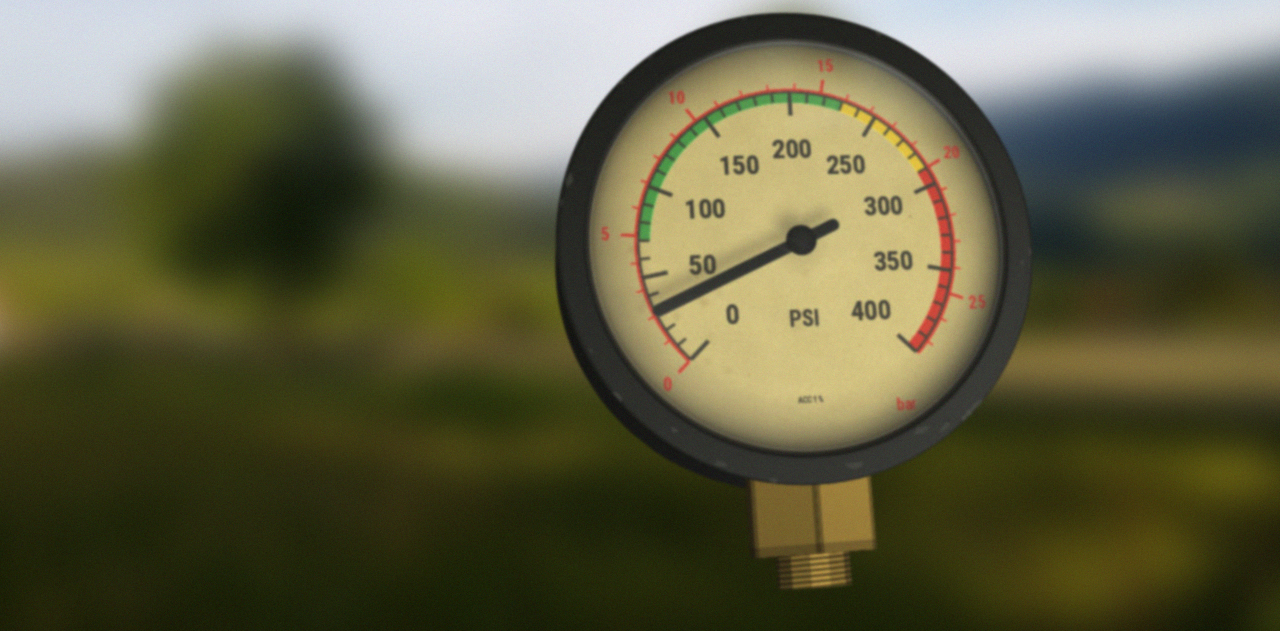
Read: 30psi
